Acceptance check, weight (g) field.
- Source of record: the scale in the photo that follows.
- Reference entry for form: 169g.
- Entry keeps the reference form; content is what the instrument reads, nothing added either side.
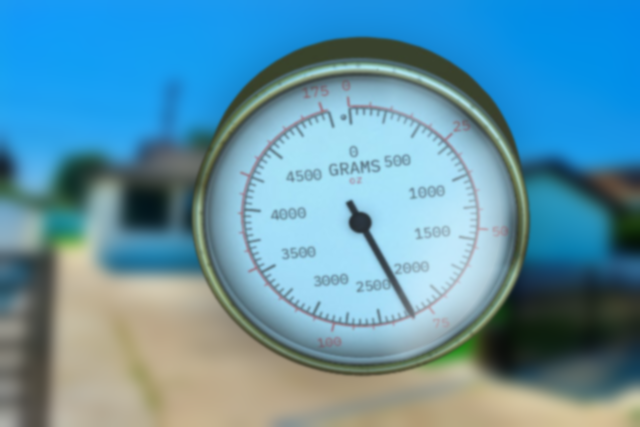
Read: 2250g
